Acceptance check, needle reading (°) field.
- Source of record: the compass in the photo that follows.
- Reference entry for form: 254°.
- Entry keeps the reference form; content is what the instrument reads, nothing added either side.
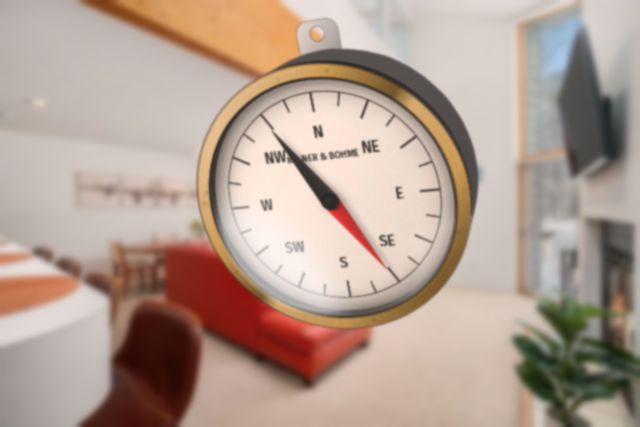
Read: 150°
